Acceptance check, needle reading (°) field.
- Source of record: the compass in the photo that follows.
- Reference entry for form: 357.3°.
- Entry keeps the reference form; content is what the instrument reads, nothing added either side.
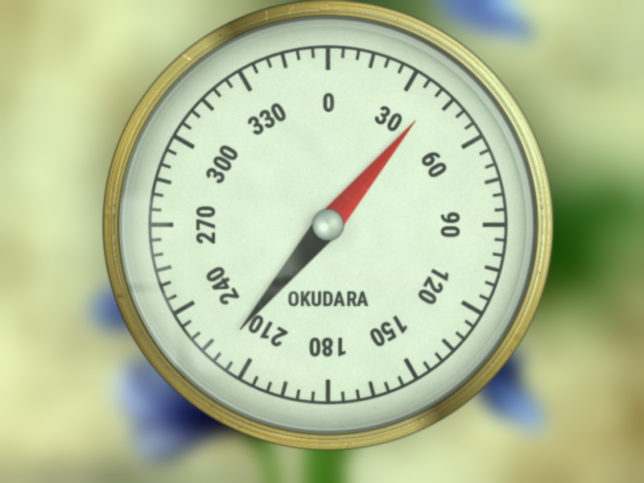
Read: 40°
